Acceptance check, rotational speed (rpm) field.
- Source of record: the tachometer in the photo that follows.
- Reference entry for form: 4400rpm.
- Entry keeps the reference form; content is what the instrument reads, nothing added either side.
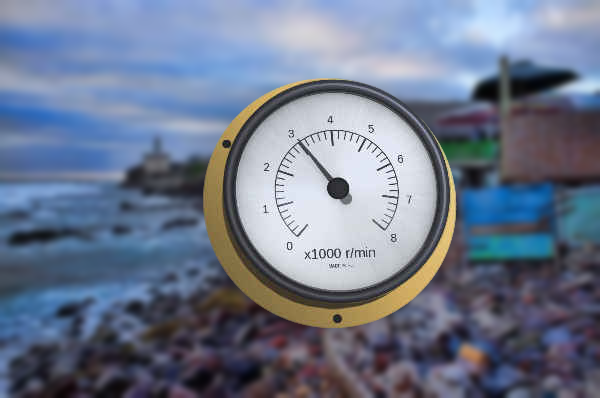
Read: 3000rpm
